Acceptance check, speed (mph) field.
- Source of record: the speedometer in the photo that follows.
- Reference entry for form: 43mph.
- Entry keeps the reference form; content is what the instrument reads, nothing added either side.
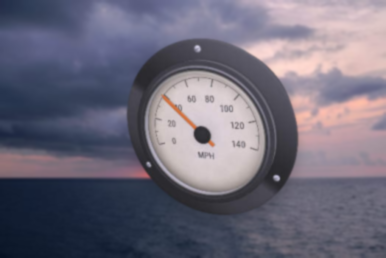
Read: 40mph
